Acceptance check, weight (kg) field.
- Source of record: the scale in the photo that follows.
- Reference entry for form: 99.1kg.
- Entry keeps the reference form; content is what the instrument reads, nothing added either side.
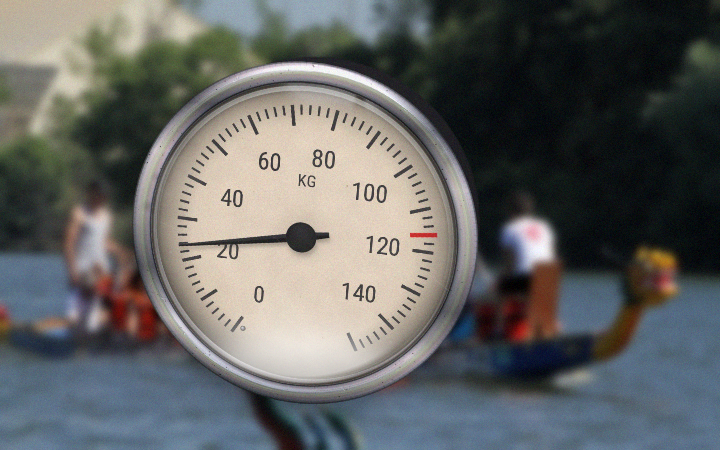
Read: 24kg
